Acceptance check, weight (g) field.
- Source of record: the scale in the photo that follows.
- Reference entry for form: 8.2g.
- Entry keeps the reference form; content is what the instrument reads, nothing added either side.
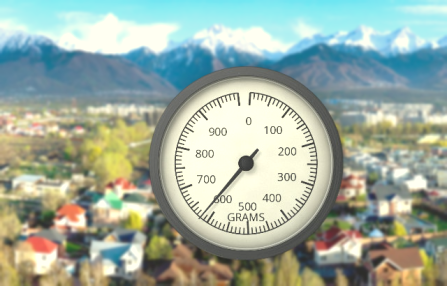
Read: 620g
